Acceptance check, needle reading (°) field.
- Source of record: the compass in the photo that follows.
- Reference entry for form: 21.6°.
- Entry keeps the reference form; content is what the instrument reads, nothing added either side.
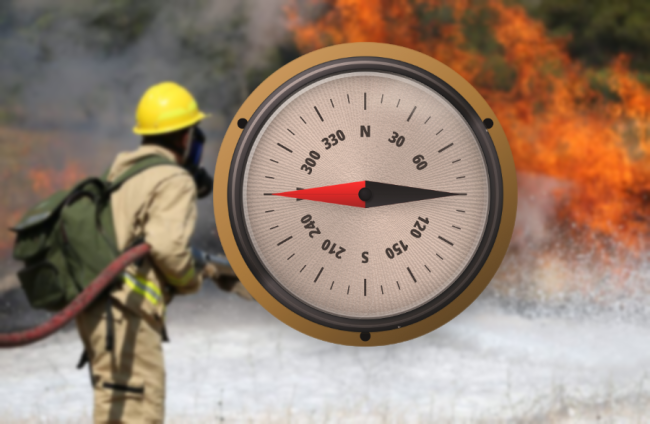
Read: 270°
